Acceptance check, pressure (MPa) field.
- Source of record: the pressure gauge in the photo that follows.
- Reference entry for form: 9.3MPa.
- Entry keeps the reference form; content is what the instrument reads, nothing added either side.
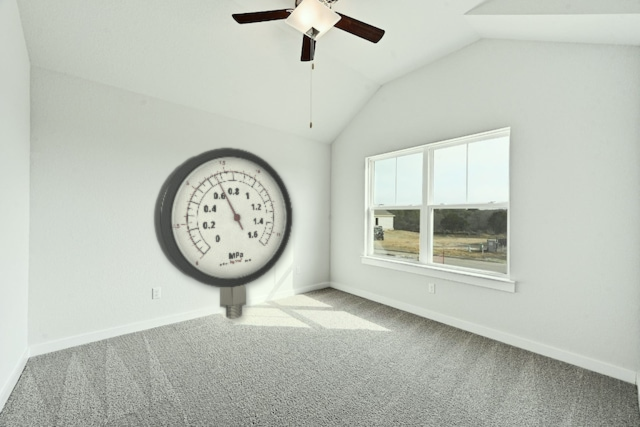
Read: 0.65MPa
